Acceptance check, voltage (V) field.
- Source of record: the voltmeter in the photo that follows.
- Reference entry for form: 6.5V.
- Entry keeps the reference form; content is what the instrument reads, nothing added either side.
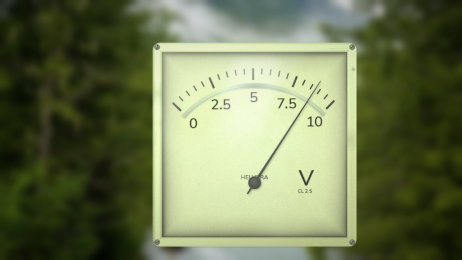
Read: 8.75V
